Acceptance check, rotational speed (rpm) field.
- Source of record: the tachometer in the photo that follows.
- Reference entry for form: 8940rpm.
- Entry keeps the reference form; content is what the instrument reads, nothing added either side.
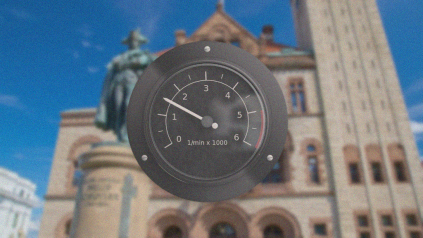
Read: 1500rpm
